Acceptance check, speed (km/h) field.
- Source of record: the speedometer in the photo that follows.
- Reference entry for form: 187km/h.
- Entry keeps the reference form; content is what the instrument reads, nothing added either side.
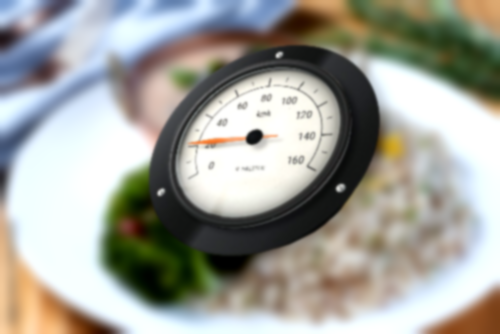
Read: 20km/h
